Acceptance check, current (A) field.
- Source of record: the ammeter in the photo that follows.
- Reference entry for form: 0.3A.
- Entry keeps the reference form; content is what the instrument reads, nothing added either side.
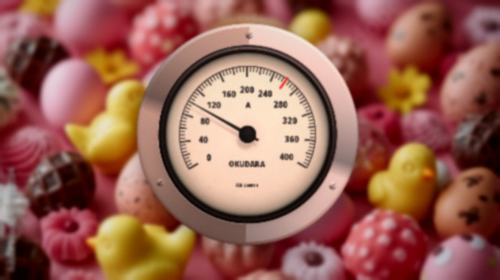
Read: 100A
